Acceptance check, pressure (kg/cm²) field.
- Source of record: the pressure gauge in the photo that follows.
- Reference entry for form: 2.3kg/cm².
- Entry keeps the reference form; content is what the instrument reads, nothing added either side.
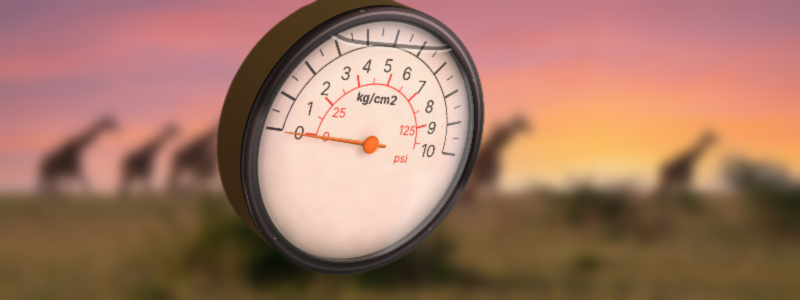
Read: 0kg/cm²
